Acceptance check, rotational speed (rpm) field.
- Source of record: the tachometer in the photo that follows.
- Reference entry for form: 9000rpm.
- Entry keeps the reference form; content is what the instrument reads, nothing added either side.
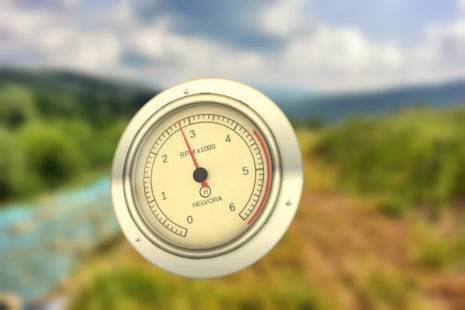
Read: 2800rpm
